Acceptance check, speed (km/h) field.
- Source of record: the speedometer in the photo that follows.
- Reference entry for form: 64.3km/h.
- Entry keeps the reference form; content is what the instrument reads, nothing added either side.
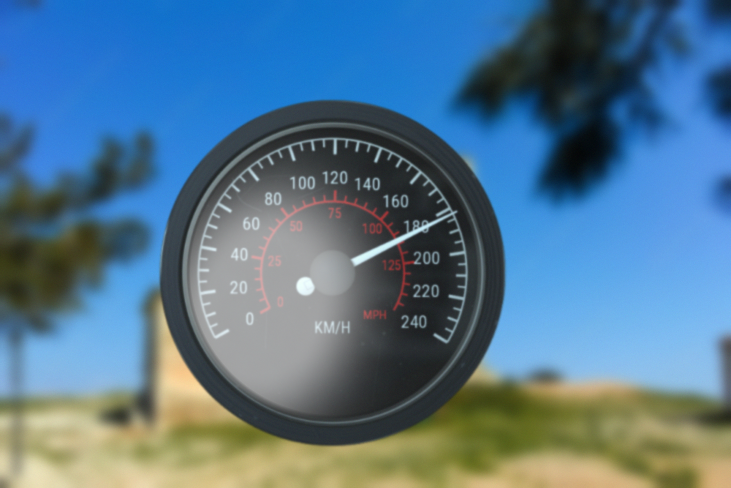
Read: 182.5km/h
